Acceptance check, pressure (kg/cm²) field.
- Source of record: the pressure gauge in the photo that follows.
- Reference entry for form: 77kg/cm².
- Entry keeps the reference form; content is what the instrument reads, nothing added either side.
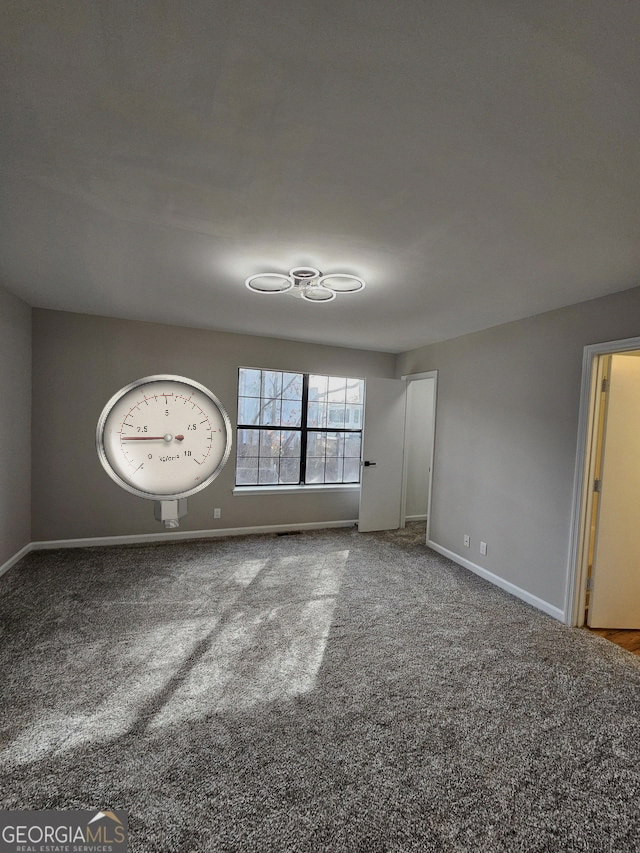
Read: 1.75kg/cm²
